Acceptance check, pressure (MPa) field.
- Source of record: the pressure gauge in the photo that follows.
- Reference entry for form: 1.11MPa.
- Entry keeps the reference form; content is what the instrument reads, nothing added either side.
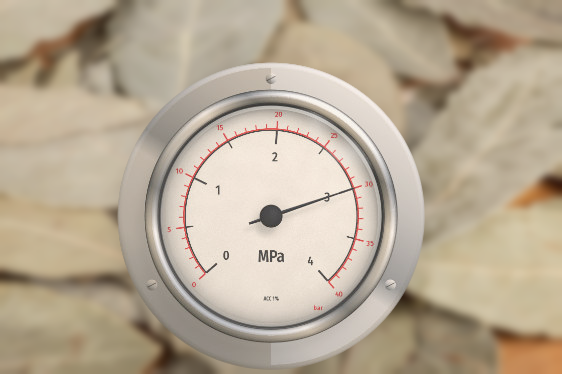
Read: 3MPa
